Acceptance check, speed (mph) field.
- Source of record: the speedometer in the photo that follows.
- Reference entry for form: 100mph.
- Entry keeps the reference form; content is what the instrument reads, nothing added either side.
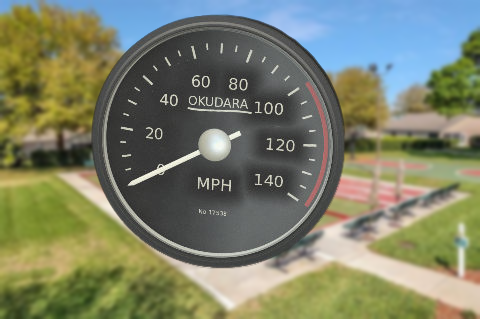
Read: 0mph
